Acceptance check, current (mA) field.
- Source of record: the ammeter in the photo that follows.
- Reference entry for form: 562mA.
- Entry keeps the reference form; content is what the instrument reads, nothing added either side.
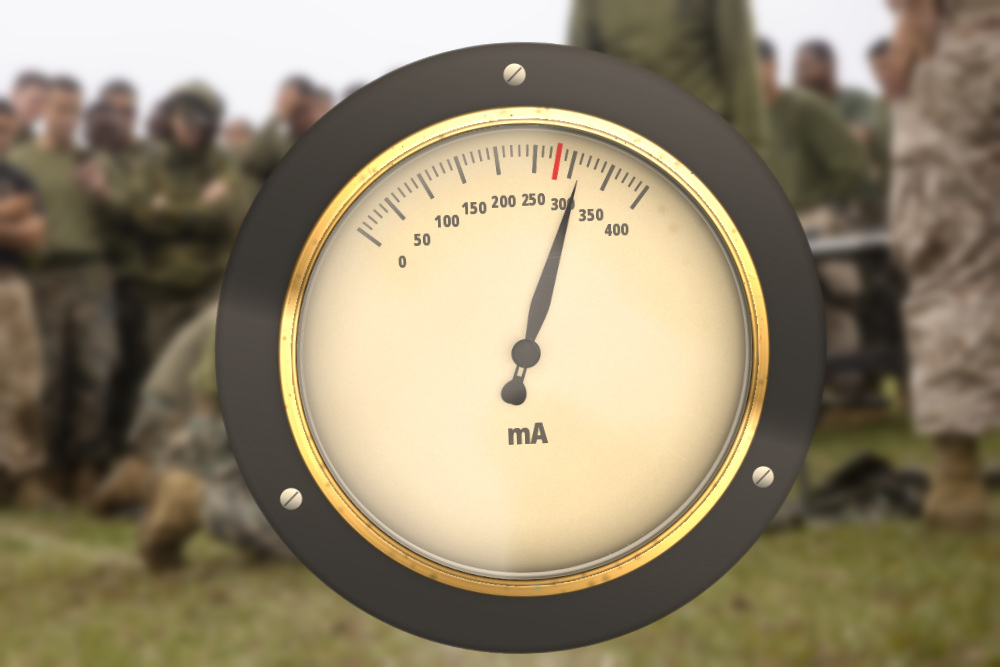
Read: 310mA
